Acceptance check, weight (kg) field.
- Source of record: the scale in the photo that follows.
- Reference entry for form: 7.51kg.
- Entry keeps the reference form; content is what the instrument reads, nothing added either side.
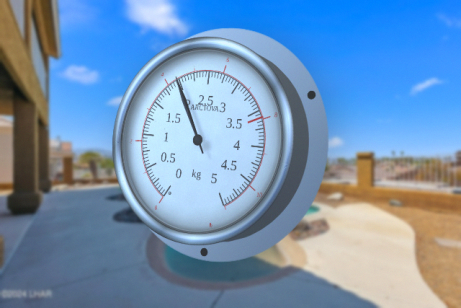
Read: 2kg
